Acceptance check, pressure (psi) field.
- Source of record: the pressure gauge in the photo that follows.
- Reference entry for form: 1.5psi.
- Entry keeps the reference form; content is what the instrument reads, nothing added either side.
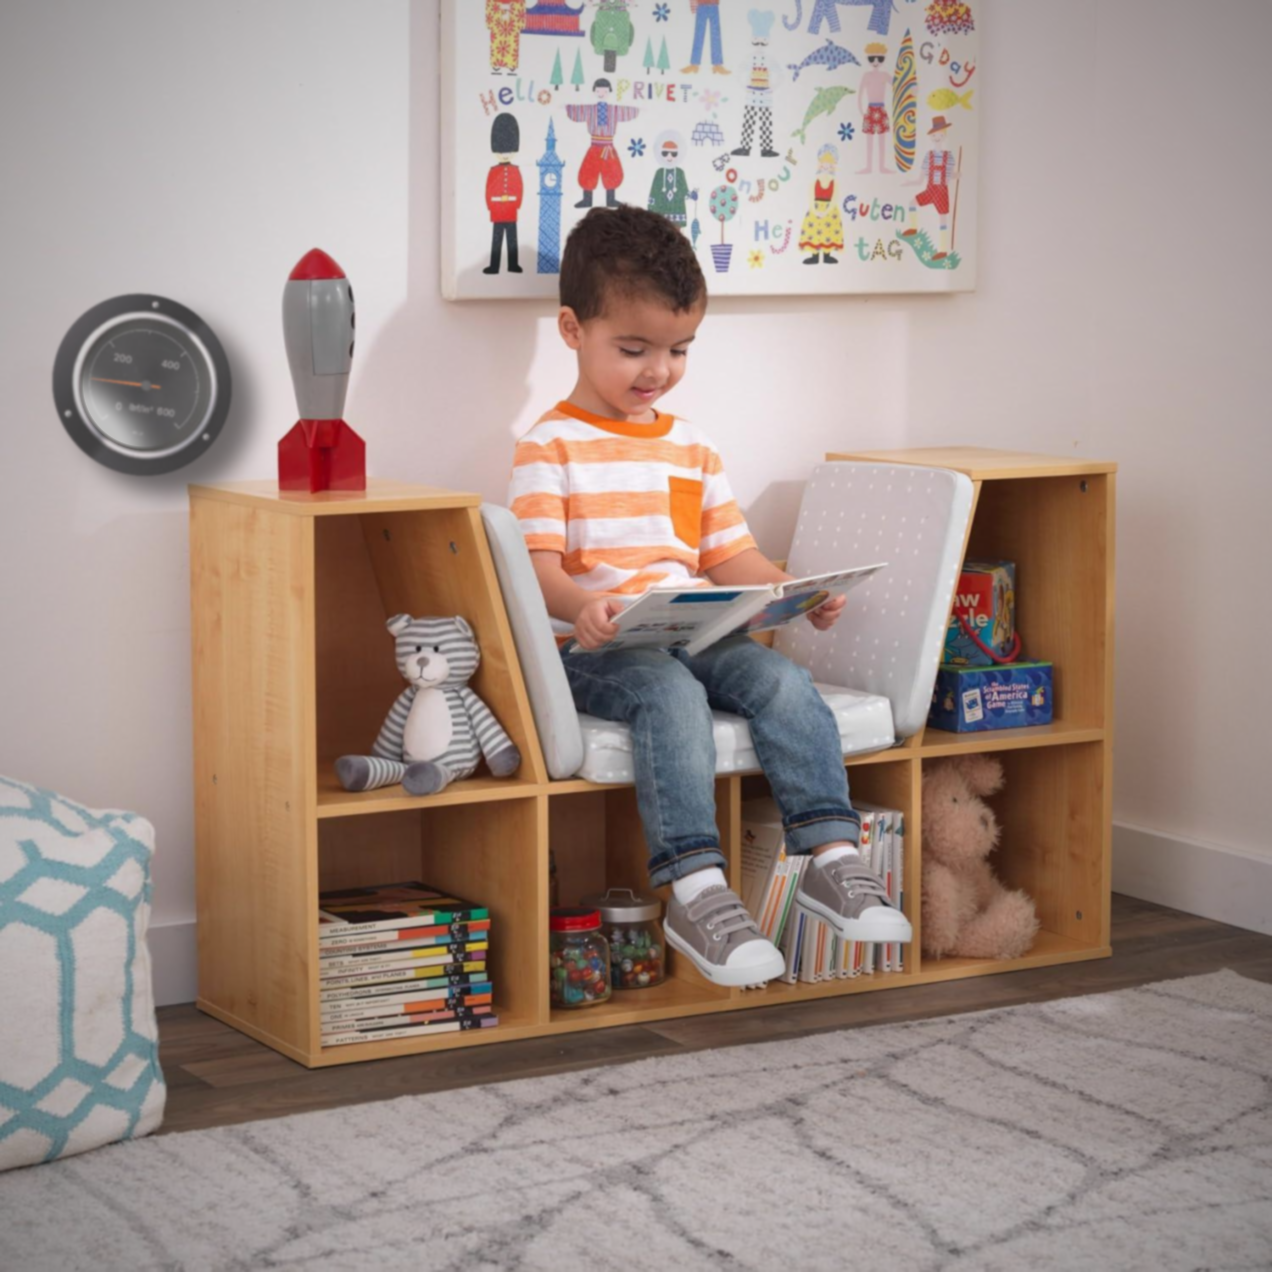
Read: 100psi
